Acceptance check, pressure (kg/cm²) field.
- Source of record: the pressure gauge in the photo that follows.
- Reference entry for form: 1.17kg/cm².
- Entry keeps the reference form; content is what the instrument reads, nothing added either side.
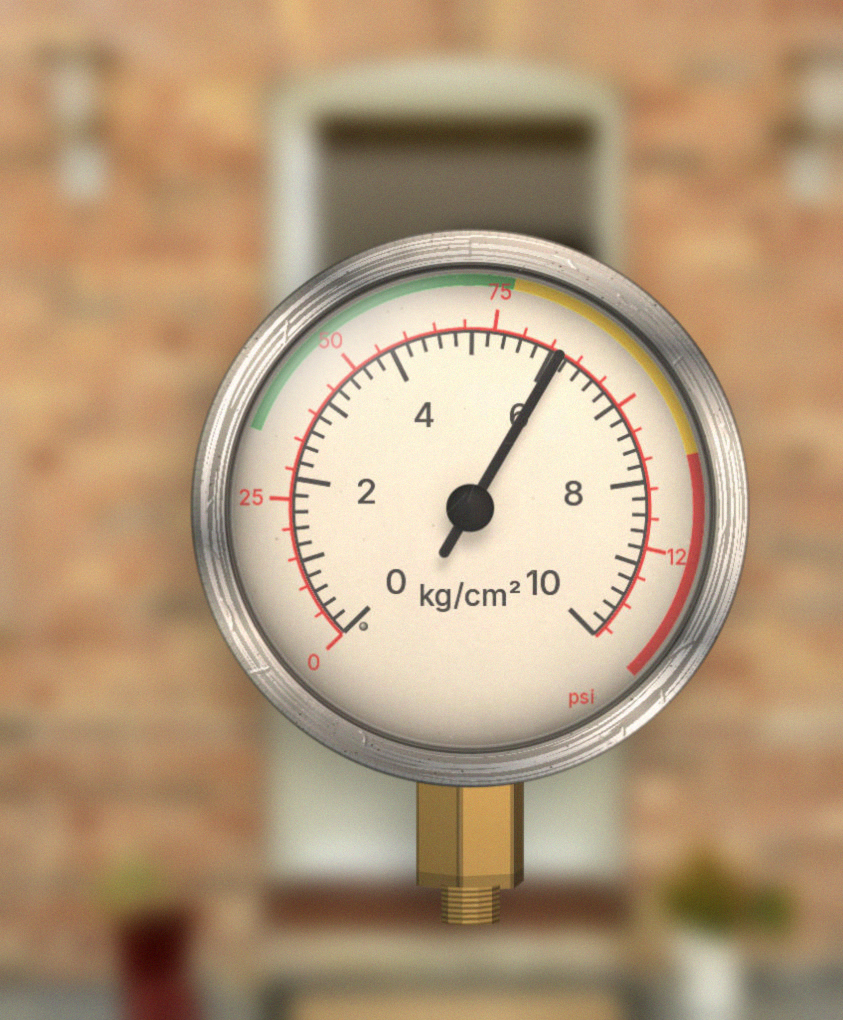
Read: 6.1kg/cm²
